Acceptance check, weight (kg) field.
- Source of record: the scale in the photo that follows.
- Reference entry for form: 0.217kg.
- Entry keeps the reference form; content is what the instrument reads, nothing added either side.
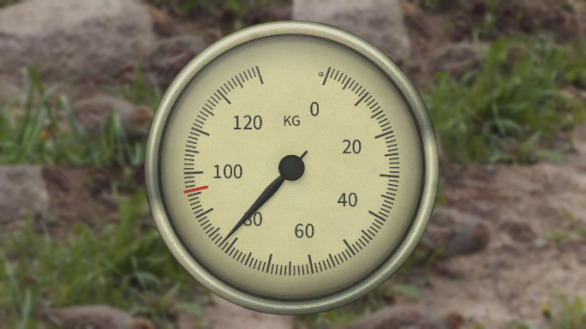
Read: 82kg
